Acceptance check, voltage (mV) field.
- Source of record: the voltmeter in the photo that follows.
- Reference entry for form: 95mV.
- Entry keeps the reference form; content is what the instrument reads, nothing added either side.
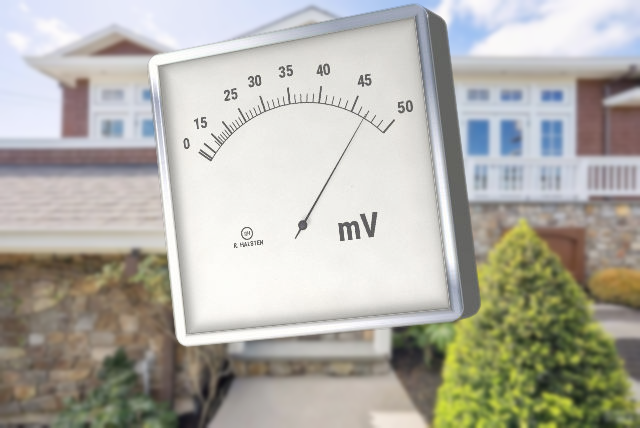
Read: 47mV
